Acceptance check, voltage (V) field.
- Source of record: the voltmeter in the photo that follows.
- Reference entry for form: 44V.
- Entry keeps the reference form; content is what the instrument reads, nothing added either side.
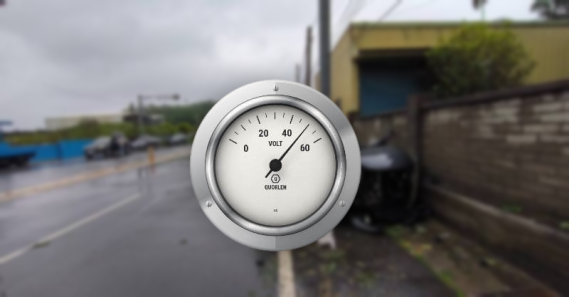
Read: 50V
